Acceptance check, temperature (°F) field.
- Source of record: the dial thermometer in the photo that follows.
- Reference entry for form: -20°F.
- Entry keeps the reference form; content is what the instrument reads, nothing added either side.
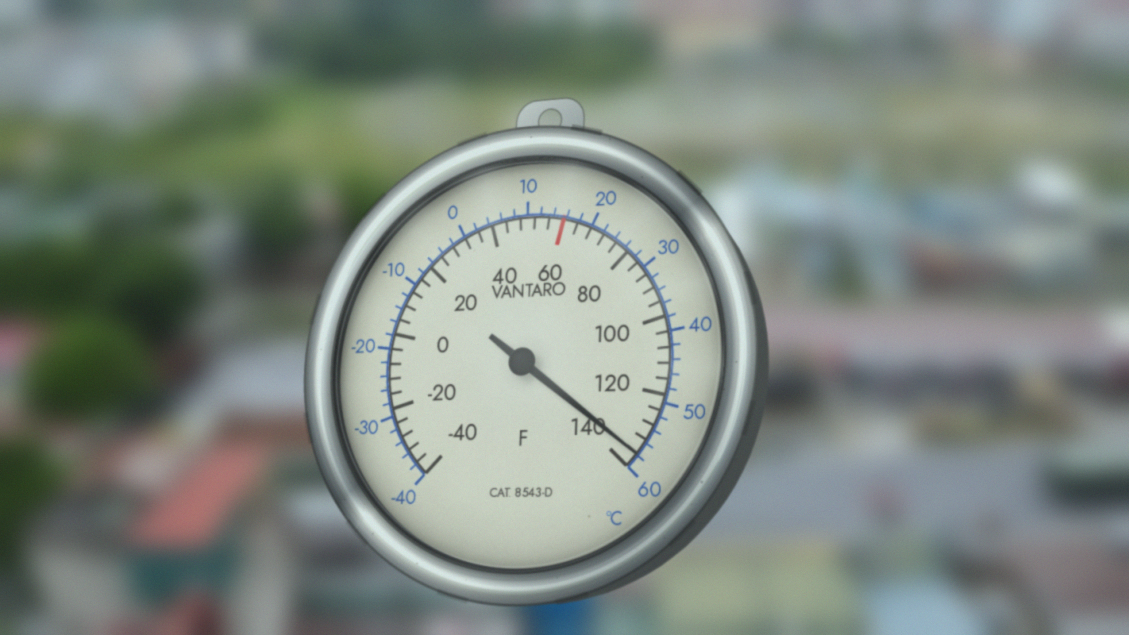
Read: 136°F
